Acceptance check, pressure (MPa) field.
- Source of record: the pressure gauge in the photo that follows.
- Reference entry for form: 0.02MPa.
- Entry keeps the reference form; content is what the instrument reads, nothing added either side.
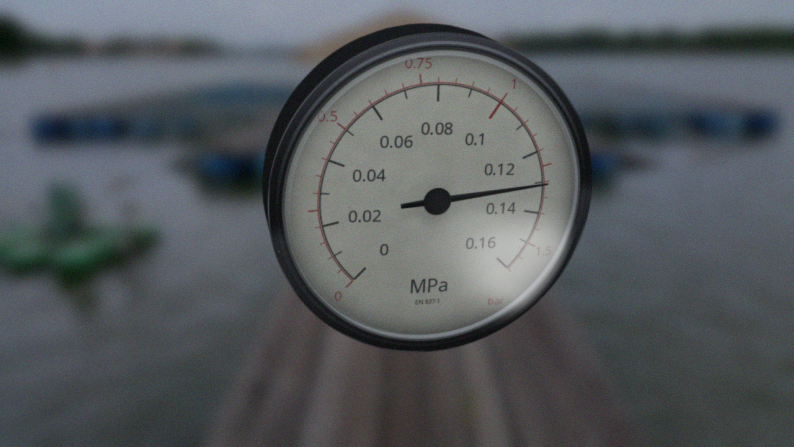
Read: 0.13MPa
